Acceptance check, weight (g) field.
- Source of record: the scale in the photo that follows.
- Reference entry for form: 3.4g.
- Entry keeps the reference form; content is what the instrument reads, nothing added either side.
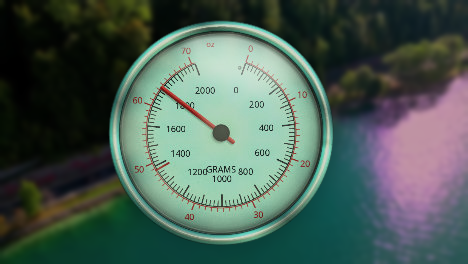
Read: 1800g
